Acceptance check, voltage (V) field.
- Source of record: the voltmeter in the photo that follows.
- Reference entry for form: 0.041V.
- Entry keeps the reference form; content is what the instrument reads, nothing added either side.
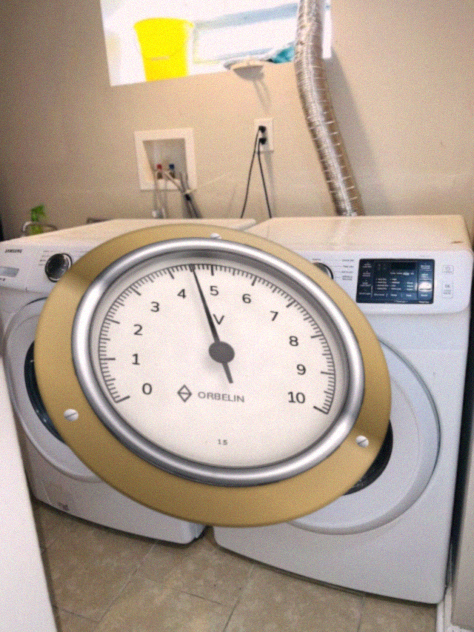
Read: 4.5V
